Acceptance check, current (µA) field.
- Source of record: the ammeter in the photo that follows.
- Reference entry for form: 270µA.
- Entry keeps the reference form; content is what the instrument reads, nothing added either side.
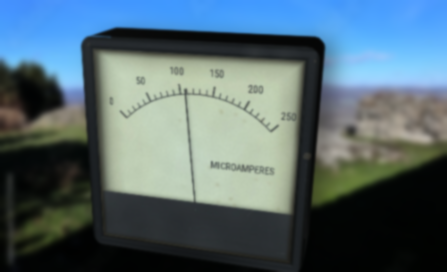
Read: 110µA
